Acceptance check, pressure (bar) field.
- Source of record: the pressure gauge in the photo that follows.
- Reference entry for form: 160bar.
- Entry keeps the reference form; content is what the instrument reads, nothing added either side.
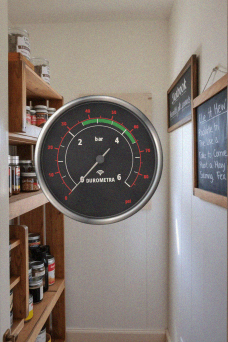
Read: 0bar
